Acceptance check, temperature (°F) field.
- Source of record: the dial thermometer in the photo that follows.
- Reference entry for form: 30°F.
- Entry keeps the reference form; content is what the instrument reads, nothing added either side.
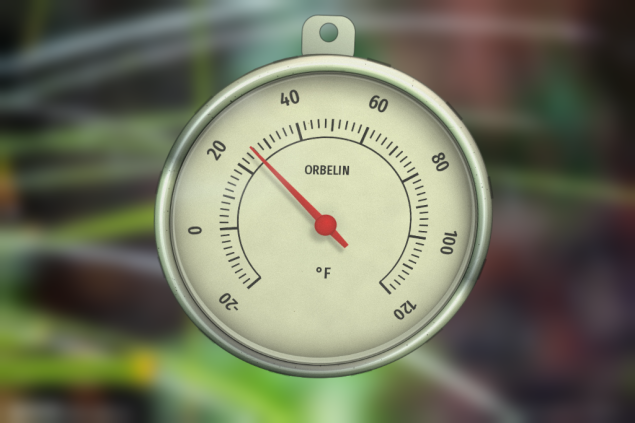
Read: 26°F
